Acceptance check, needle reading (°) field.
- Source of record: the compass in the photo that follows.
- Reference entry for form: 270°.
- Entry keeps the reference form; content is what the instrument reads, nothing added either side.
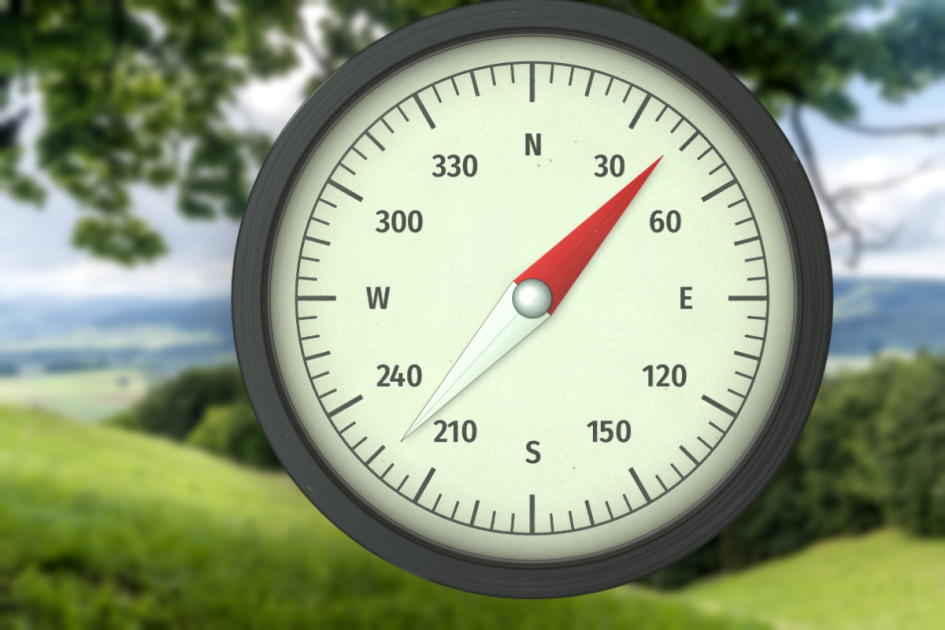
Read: 42.5°
